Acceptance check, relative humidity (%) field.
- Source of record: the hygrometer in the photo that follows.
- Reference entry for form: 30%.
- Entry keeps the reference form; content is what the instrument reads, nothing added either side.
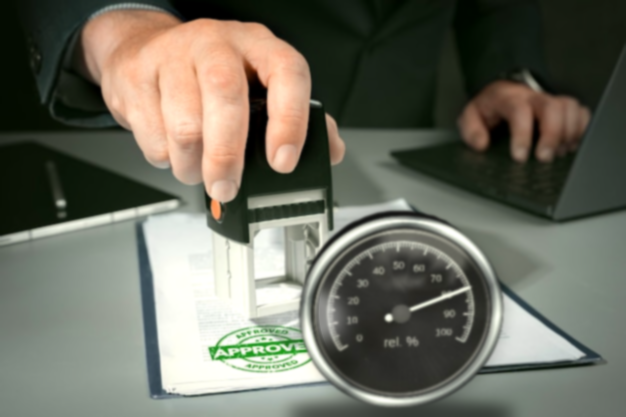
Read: 80%
